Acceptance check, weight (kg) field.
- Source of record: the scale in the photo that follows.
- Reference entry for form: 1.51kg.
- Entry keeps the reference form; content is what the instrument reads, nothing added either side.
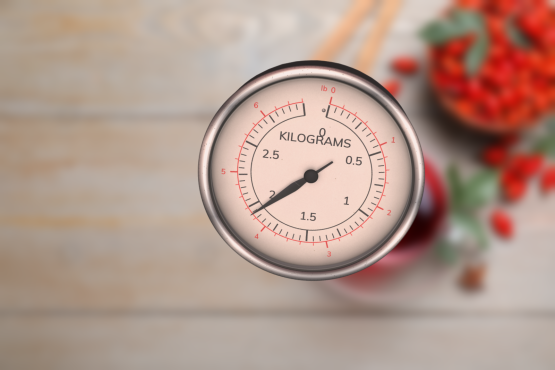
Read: 1.95kg
